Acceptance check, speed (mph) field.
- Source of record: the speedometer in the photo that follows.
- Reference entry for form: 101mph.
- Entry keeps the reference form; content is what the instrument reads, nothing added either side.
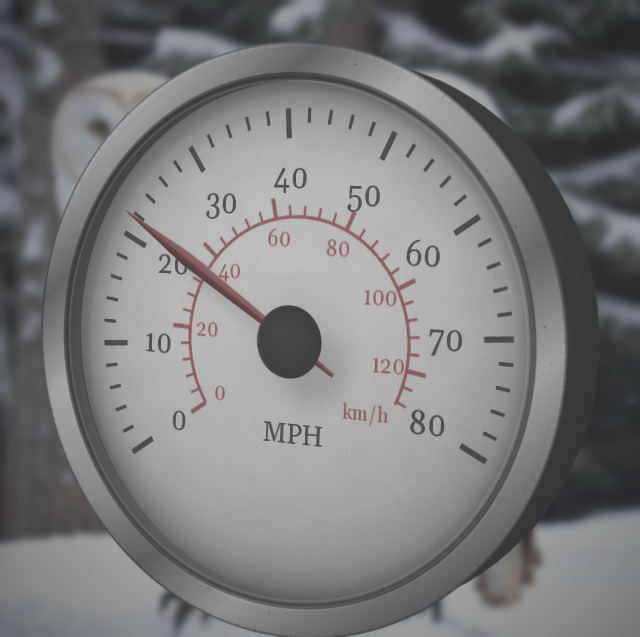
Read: 22mph
